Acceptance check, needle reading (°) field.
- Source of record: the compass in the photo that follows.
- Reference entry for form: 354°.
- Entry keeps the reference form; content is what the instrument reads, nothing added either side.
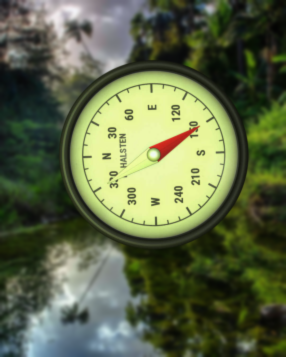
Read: 150°
